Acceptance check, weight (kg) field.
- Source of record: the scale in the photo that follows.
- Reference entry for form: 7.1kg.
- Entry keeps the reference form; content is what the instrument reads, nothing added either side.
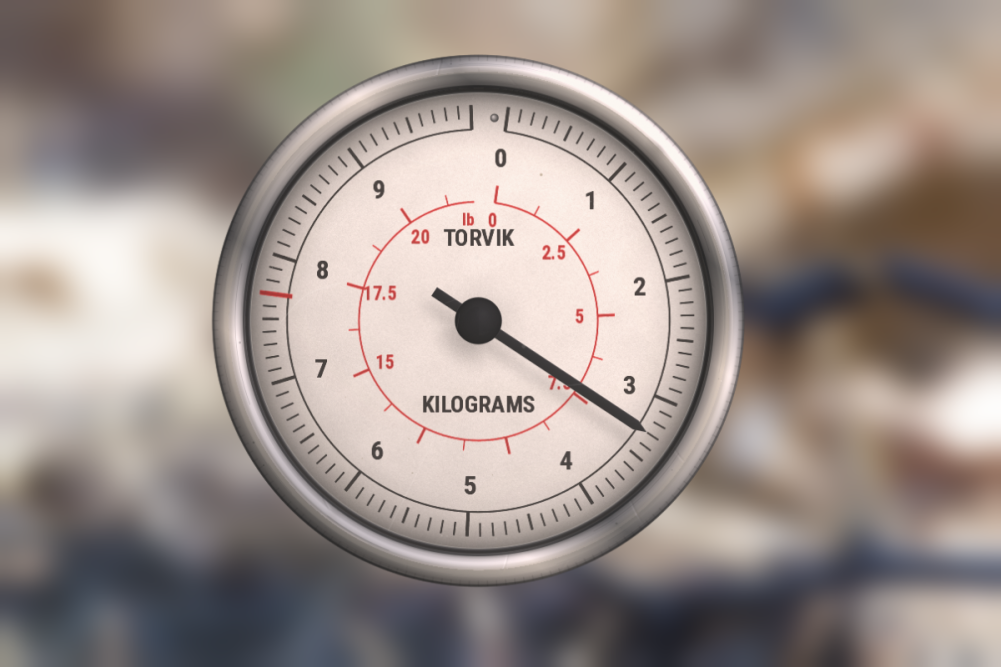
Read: 3.3kg
